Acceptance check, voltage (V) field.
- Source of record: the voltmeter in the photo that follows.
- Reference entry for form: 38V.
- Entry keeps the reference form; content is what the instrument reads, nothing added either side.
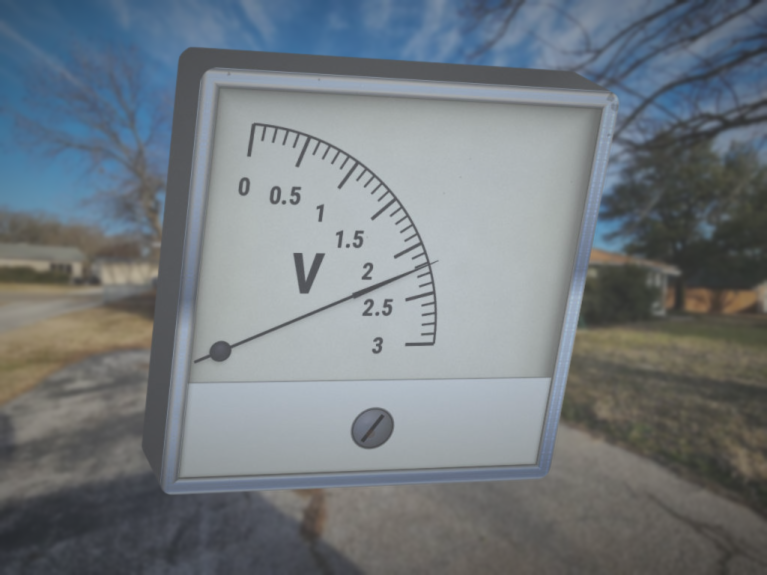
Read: 2.2V
